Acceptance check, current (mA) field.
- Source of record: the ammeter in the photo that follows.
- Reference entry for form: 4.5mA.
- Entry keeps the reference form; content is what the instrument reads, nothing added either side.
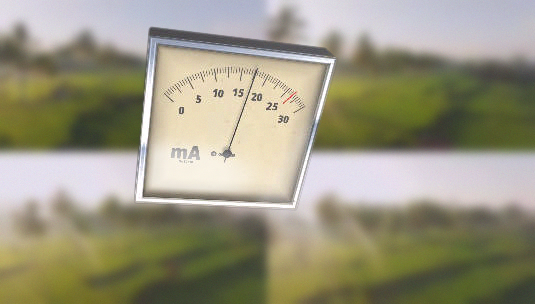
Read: 17.5mA
